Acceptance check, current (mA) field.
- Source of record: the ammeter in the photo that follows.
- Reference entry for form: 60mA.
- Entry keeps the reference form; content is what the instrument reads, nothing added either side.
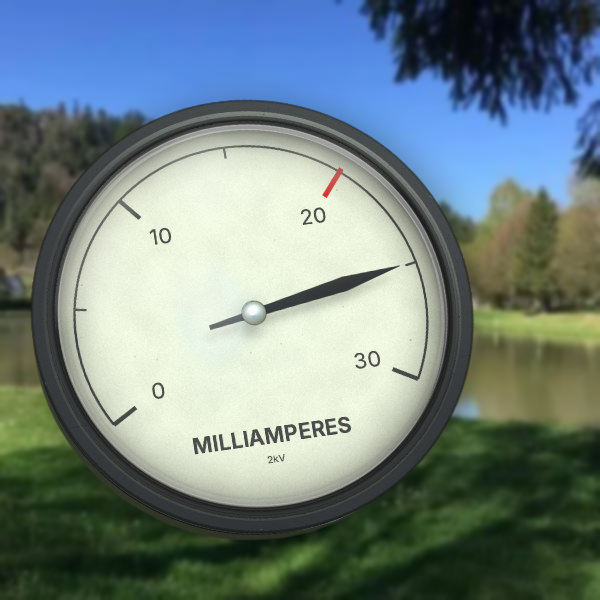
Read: 25mA
